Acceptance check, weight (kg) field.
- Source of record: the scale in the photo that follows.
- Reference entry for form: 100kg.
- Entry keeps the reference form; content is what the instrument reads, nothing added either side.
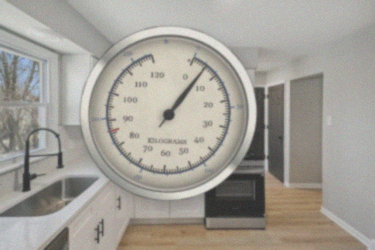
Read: 5kg
